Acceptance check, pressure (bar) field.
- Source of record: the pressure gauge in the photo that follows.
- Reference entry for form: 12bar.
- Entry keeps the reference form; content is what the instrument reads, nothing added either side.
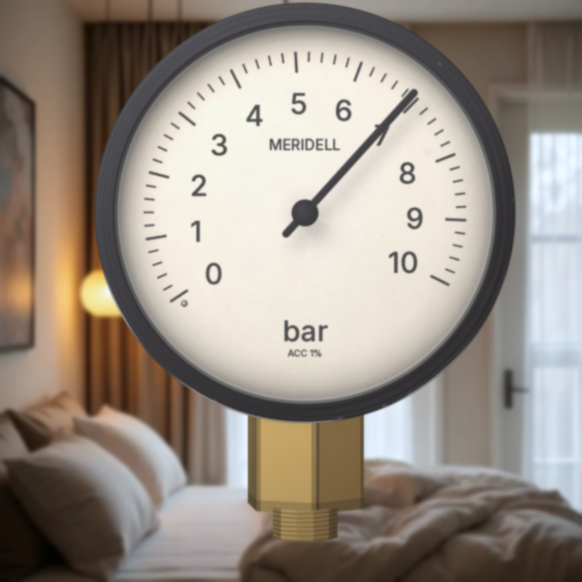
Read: 6.9bar
